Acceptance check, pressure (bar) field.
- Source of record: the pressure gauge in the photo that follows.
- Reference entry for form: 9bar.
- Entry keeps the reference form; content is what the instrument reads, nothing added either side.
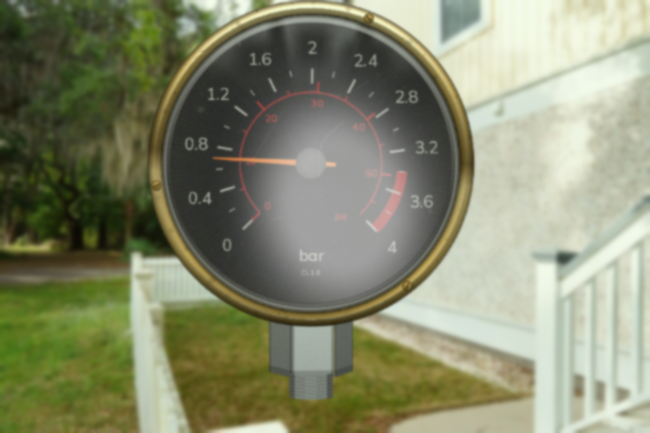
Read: 0.7bar
